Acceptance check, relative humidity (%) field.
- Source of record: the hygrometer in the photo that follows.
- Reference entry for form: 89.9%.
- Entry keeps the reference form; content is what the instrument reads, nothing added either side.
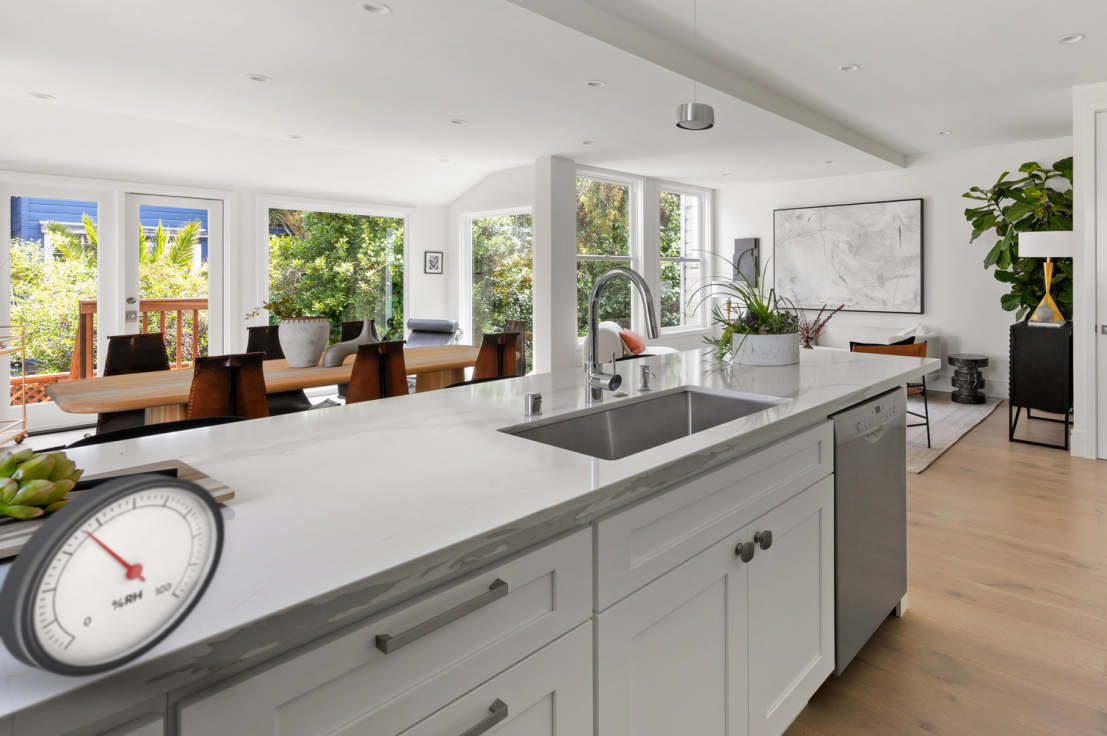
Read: 36%
